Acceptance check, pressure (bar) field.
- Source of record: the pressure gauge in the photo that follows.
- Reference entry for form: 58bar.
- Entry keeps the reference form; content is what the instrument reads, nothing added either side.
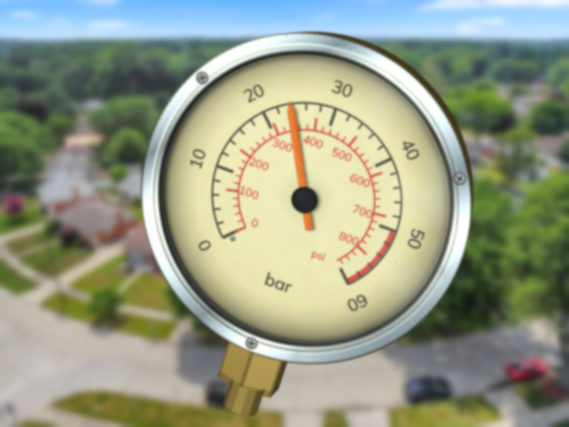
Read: 24bar
